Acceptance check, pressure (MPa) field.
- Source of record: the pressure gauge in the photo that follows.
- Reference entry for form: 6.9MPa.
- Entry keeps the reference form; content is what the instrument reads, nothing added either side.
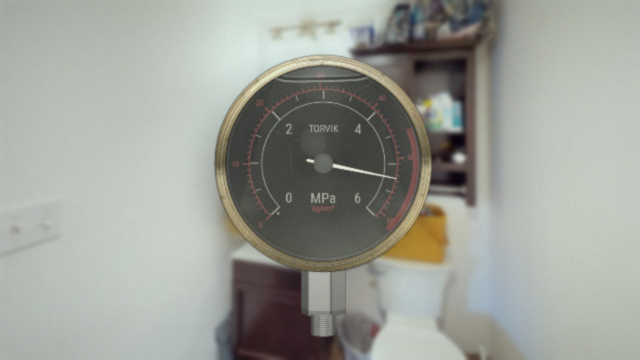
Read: 5.25MPa
